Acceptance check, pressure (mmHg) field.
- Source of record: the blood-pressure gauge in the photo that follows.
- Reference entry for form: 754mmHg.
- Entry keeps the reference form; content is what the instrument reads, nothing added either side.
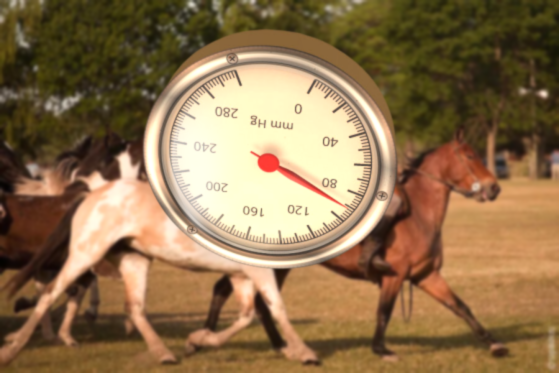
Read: 90mmHg
